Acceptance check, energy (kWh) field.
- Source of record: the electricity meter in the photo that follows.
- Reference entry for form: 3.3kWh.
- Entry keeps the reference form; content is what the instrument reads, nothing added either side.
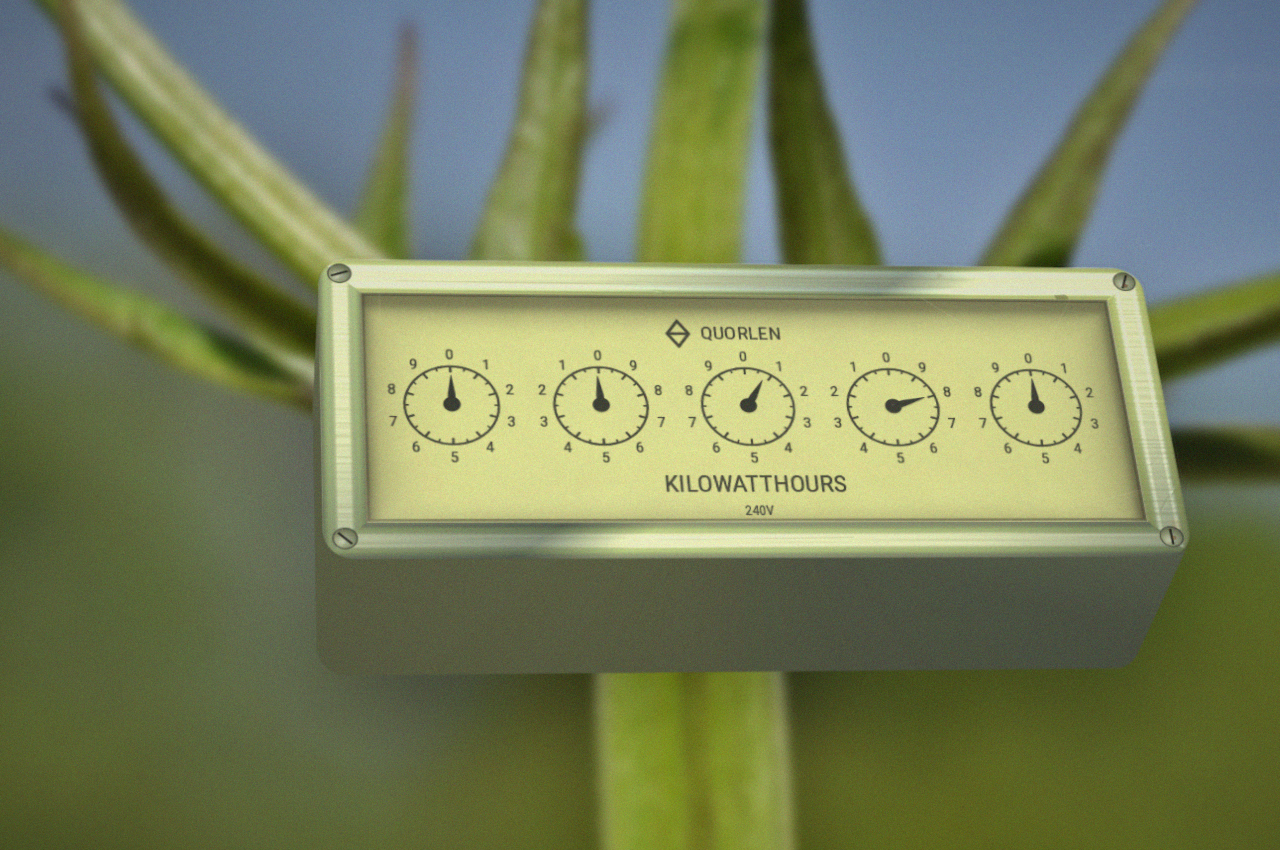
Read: 80kWh
